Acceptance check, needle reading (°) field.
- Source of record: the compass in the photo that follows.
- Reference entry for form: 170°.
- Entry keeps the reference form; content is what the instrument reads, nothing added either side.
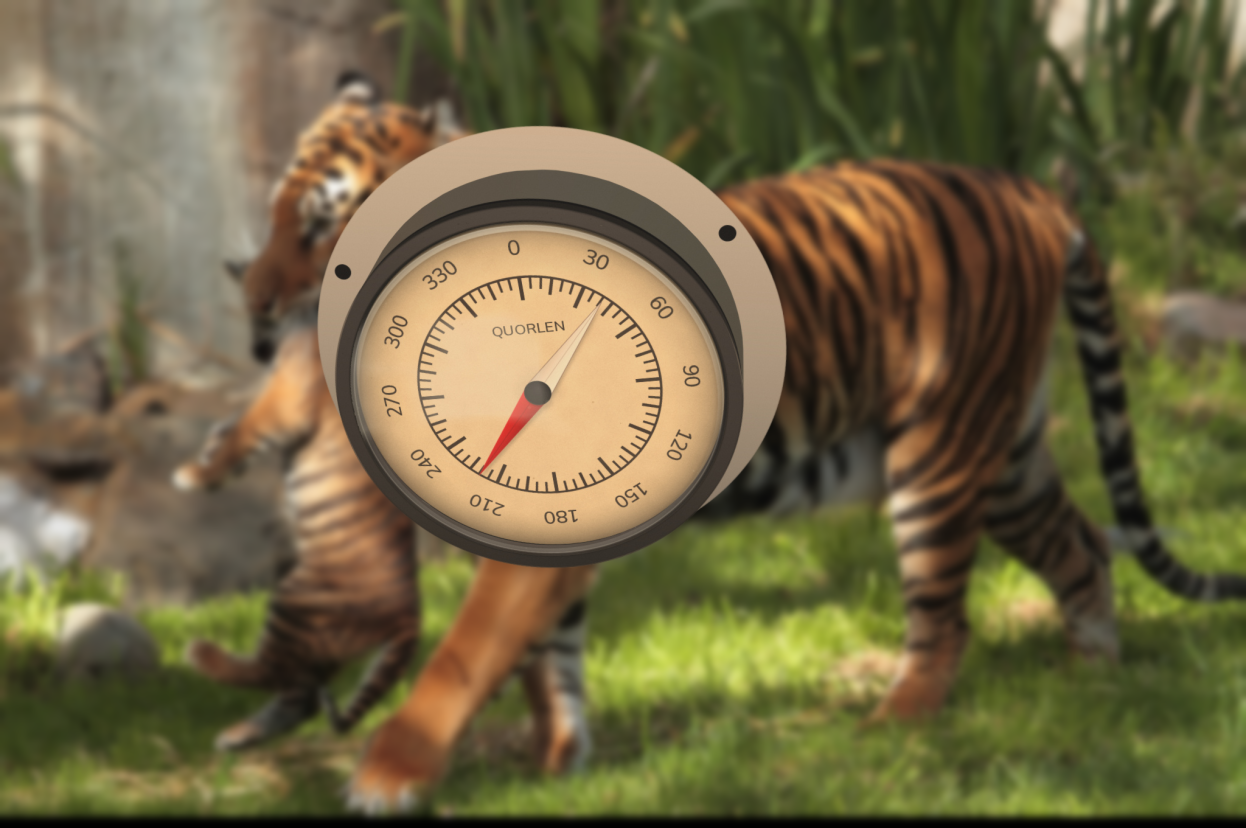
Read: 220°
